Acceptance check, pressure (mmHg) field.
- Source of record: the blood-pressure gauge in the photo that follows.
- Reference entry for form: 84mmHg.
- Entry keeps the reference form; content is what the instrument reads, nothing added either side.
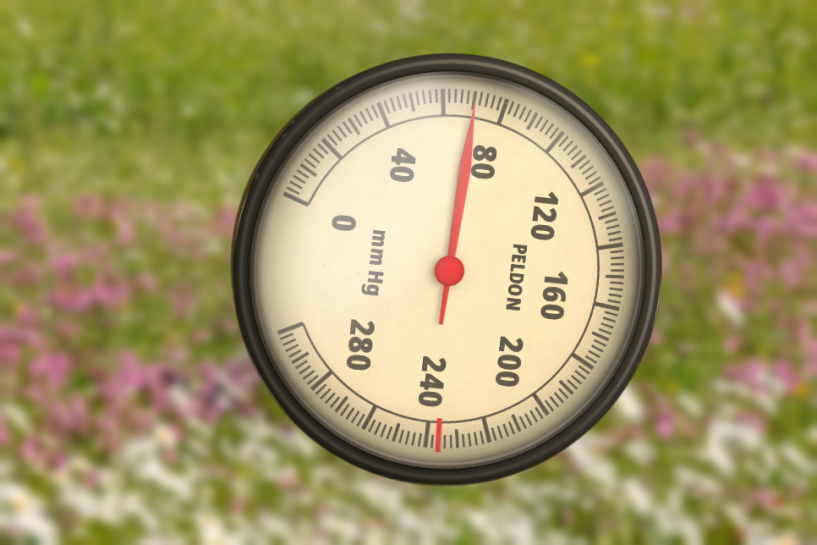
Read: 70mmHg
